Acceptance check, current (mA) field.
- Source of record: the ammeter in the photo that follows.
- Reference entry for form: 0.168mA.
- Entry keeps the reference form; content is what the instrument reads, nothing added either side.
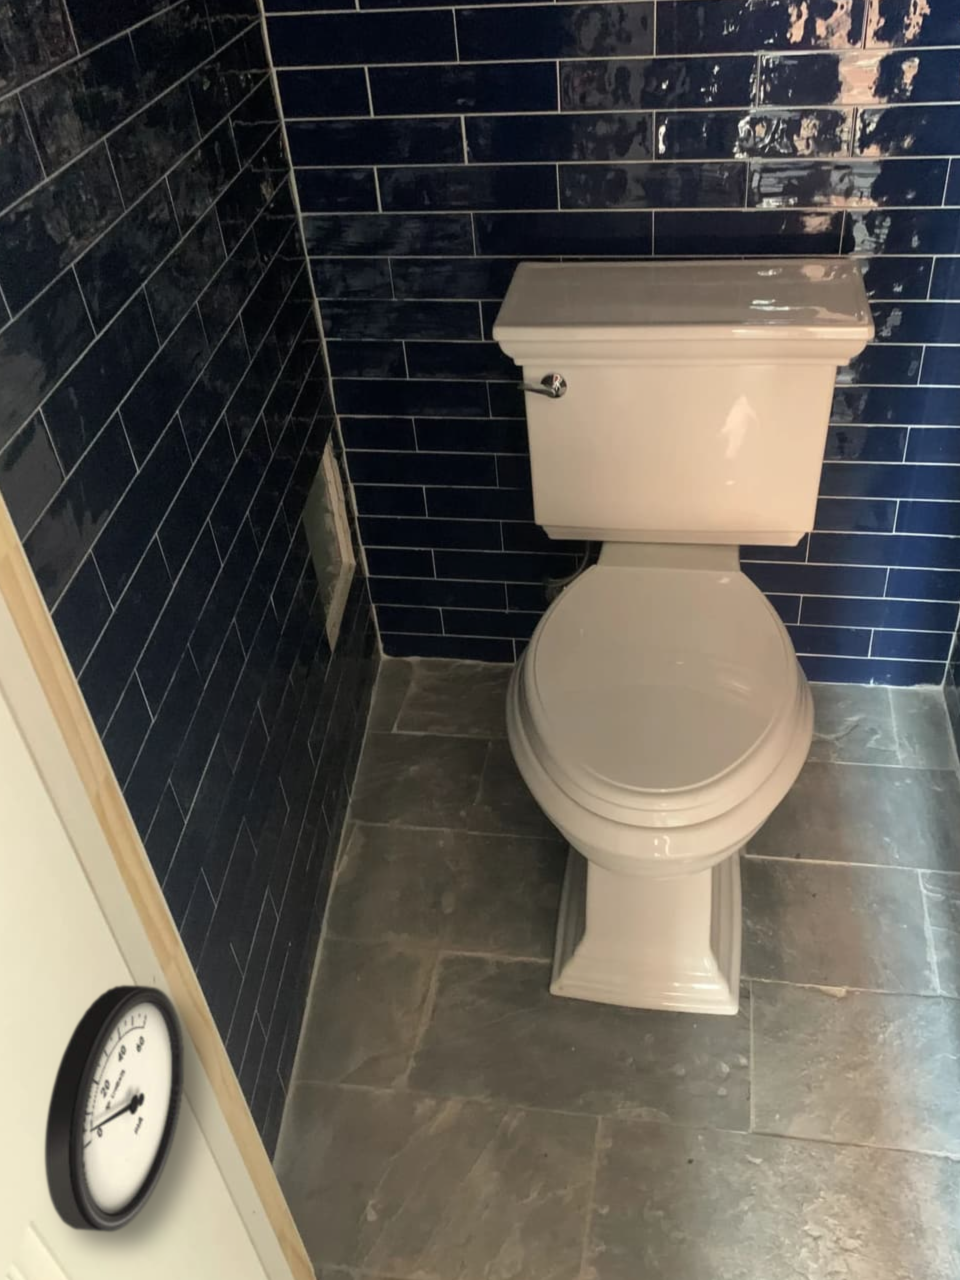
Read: 5mA
